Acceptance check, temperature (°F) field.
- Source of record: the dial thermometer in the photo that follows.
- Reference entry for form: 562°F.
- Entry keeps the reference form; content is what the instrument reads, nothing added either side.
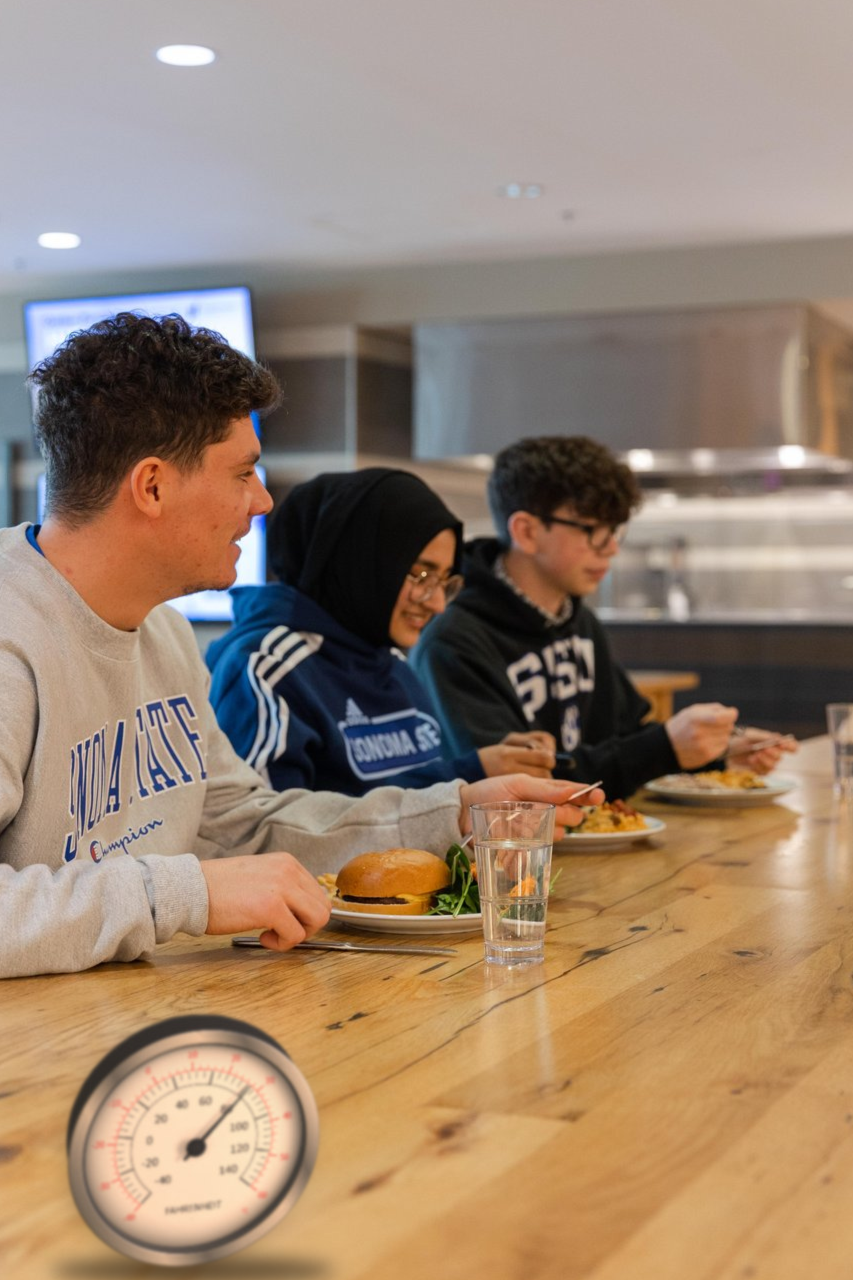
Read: 80°F
